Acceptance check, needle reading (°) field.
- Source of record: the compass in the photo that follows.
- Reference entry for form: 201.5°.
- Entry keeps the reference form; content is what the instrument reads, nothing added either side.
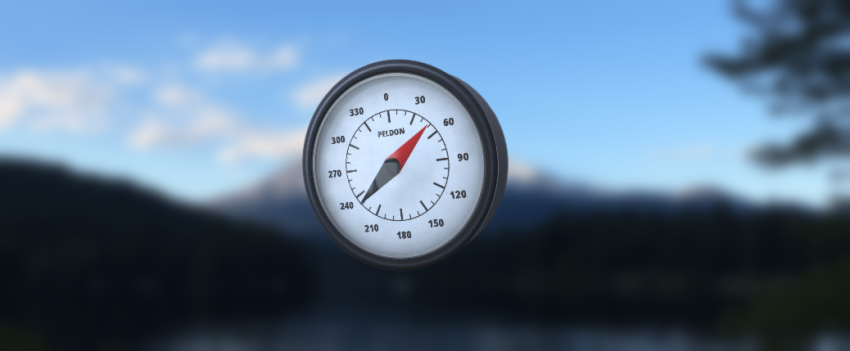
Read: 50°
